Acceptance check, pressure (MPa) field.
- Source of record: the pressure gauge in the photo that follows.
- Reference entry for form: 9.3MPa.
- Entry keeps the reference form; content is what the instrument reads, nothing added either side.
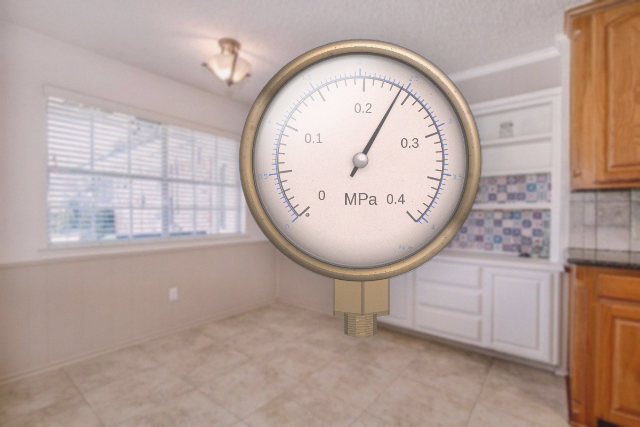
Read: 0.24MPa
